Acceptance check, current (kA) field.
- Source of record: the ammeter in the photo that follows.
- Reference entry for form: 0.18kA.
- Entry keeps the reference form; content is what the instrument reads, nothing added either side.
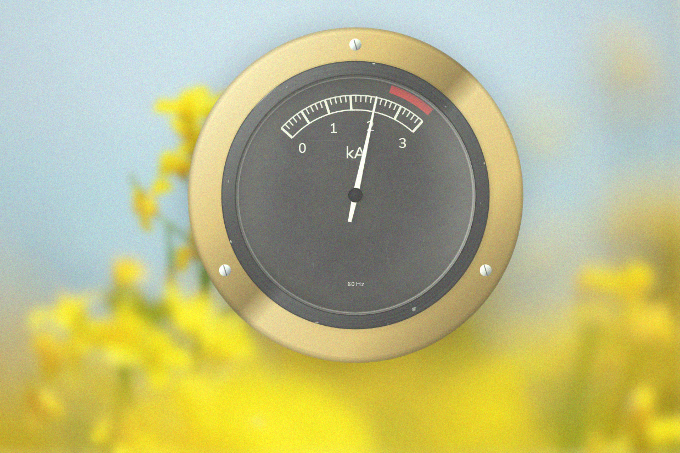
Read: 2kA
